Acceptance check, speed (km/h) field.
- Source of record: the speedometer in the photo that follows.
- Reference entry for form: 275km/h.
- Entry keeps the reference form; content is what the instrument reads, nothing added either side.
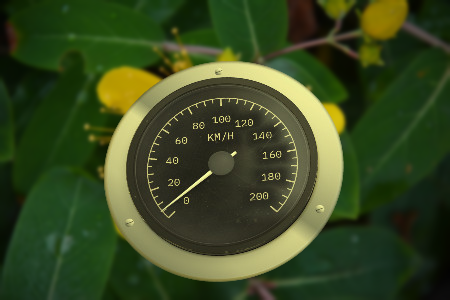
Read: 5km/h
